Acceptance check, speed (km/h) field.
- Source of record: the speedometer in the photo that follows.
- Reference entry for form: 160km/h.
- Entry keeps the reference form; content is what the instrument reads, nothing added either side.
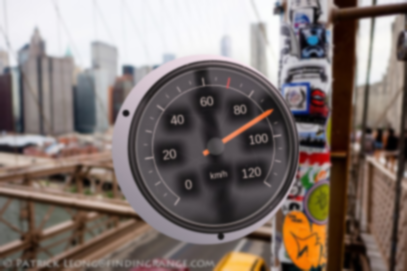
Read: 90km/h
